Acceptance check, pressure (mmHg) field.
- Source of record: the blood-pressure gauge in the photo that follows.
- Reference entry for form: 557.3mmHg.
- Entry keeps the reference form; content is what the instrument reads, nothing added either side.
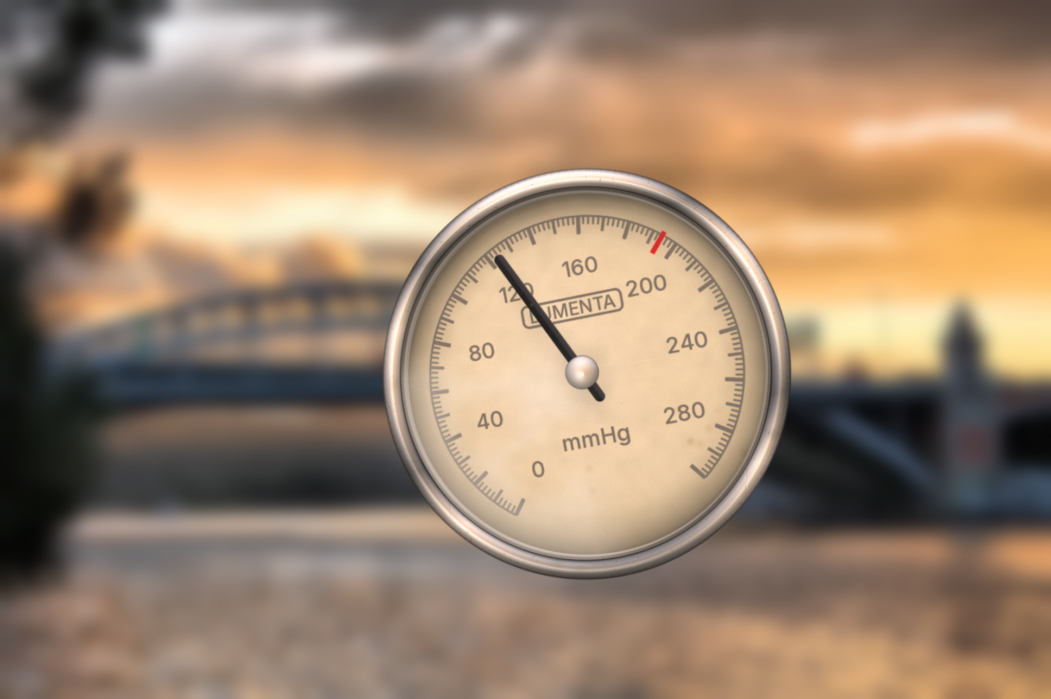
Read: 124mmHg
